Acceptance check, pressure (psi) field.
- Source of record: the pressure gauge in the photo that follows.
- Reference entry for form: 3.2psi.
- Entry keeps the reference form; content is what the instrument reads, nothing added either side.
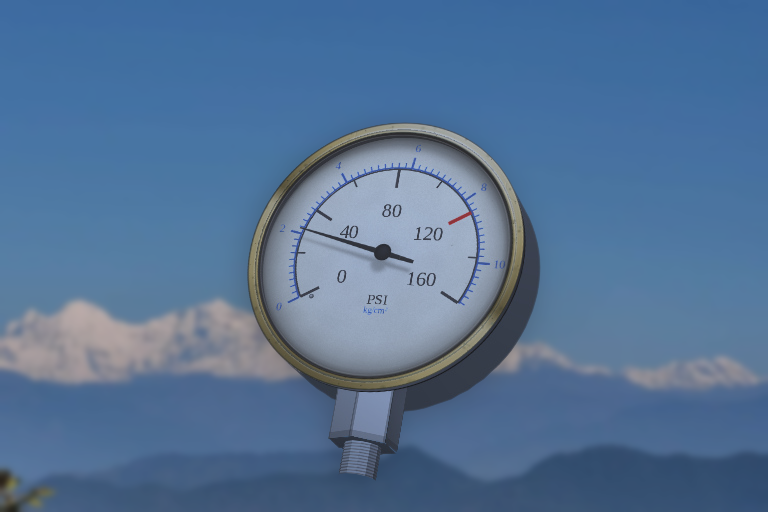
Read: 30psi
